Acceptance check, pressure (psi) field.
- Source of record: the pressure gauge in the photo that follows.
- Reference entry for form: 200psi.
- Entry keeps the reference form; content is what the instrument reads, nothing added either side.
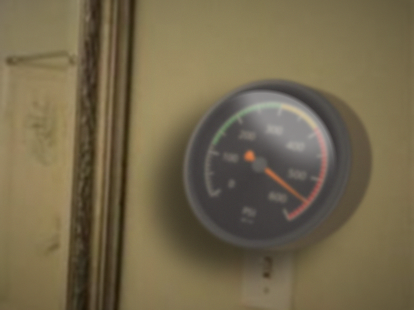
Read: 550psi
